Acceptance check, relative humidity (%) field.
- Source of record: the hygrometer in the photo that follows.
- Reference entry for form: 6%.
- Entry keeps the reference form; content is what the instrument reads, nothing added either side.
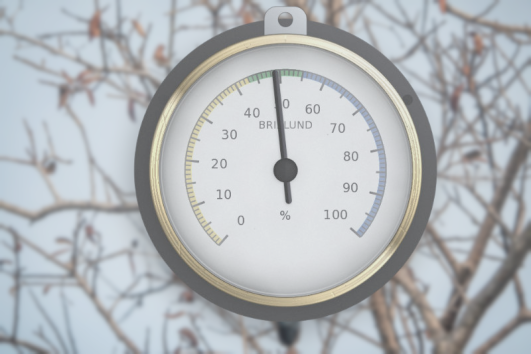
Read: 49%
